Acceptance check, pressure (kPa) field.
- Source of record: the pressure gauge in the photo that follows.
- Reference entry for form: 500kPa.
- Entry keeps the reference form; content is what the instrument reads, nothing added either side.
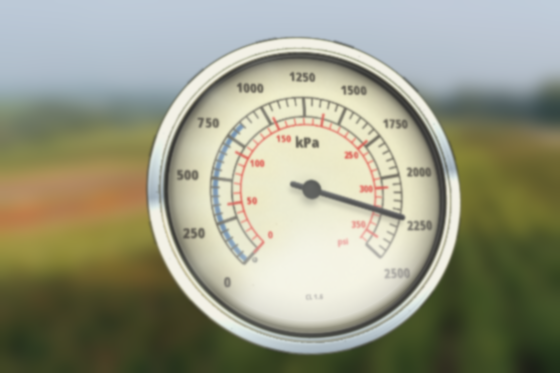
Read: 2250kPa
